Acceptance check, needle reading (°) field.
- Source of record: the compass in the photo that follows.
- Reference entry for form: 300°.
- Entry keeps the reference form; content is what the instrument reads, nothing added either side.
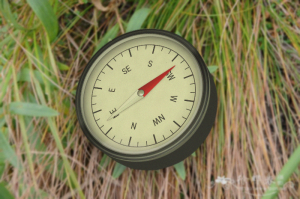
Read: 220°
